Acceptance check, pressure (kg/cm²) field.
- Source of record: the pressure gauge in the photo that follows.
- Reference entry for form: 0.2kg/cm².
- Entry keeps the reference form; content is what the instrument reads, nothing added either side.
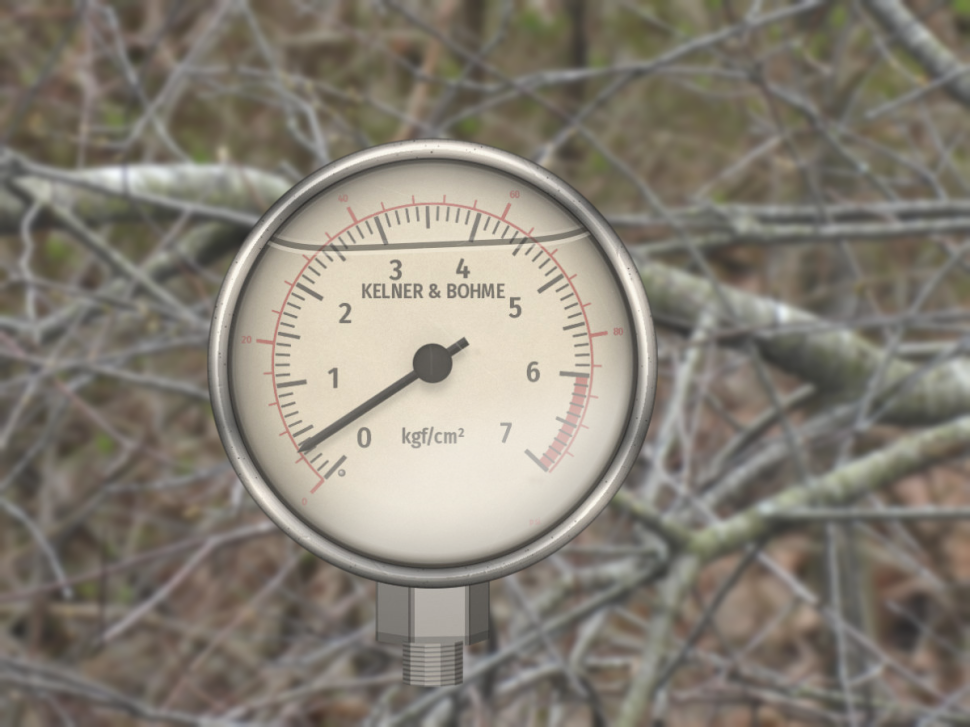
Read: 0.35kg/cm²
